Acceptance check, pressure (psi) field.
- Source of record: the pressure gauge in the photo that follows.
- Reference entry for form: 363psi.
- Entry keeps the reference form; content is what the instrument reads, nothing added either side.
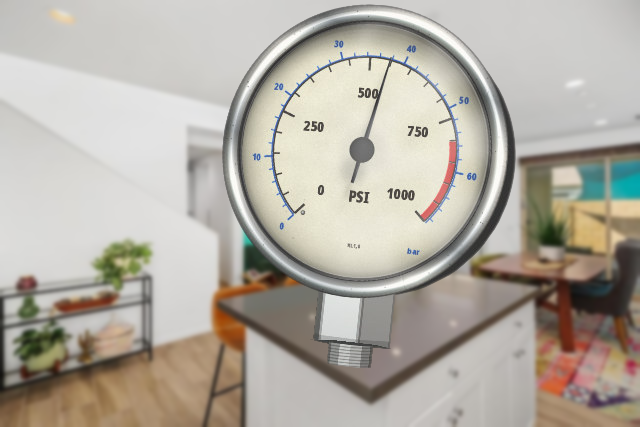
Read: 550psi
